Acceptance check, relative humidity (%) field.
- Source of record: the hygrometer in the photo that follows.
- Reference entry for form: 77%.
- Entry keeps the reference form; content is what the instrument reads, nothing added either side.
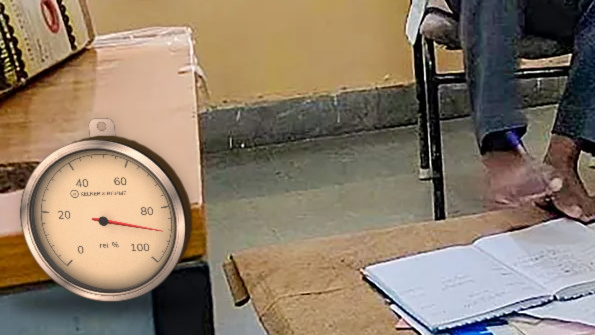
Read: 88%
